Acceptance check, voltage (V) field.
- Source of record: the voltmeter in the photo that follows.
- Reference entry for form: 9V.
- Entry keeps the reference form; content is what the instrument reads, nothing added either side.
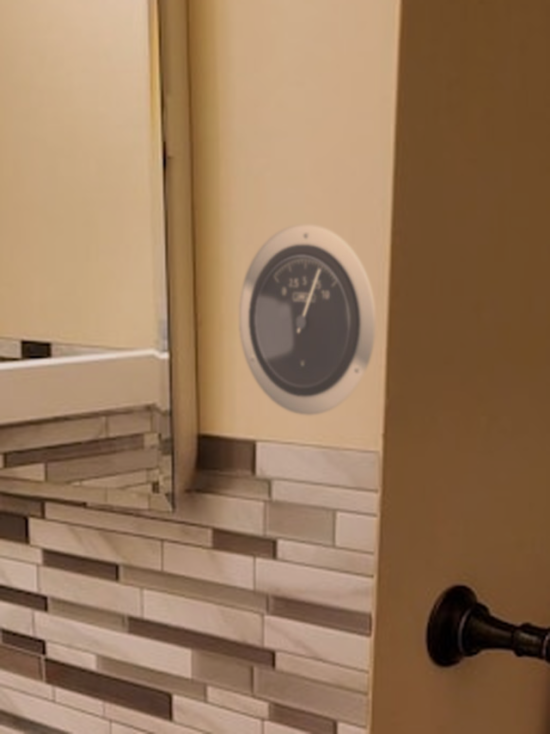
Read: 7.5V
